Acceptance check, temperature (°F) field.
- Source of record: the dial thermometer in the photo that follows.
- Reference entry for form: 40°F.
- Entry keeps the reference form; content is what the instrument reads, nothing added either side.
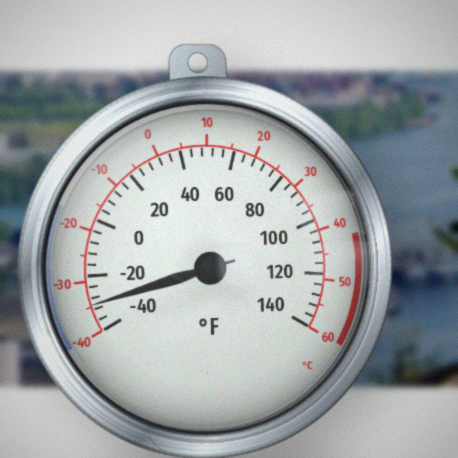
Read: -30°F
